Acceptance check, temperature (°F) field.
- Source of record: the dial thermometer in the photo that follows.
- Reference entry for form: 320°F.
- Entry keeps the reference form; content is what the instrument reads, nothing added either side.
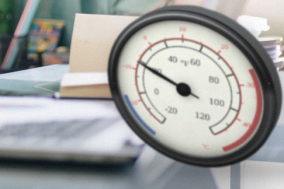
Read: 20°F
